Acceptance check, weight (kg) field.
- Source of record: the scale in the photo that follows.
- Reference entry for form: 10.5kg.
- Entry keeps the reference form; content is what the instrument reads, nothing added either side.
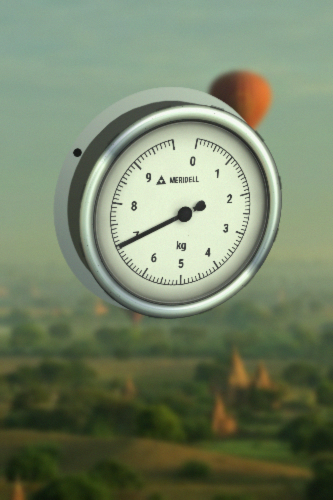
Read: 7kg
